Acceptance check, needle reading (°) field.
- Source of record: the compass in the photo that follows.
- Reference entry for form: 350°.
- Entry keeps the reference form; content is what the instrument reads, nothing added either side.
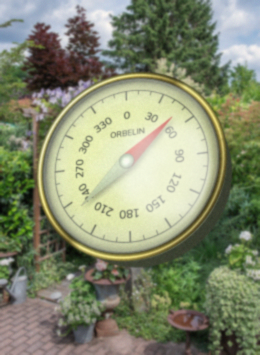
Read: 50°
